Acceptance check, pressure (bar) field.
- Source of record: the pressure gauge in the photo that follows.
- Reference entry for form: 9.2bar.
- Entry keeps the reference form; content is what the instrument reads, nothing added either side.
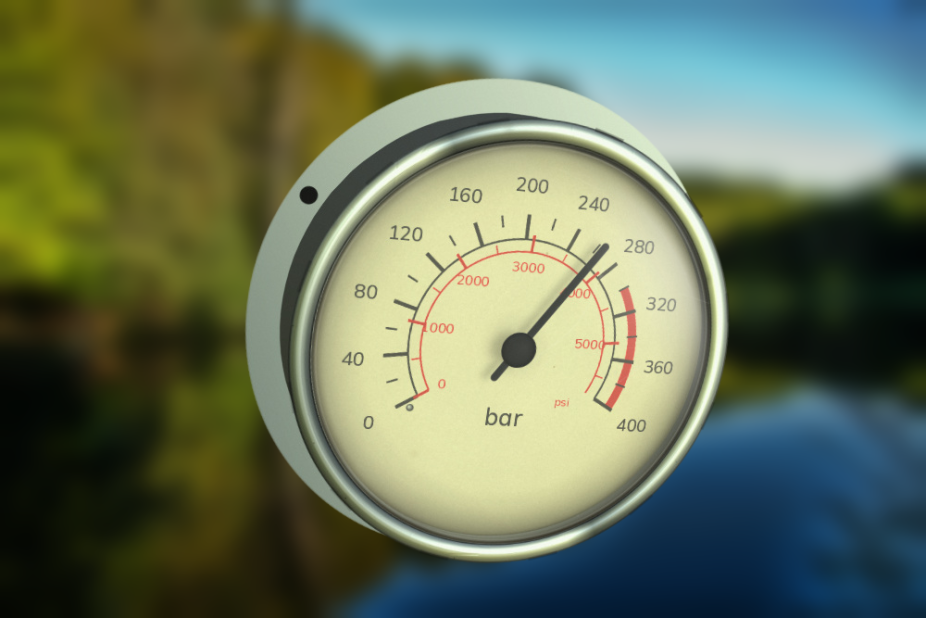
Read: 260bar
